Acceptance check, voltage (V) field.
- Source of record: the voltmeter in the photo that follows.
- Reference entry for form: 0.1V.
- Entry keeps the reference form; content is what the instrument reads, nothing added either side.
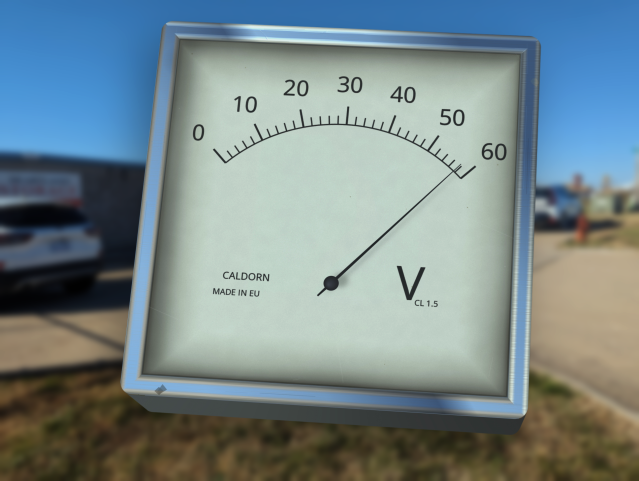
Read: 58V
